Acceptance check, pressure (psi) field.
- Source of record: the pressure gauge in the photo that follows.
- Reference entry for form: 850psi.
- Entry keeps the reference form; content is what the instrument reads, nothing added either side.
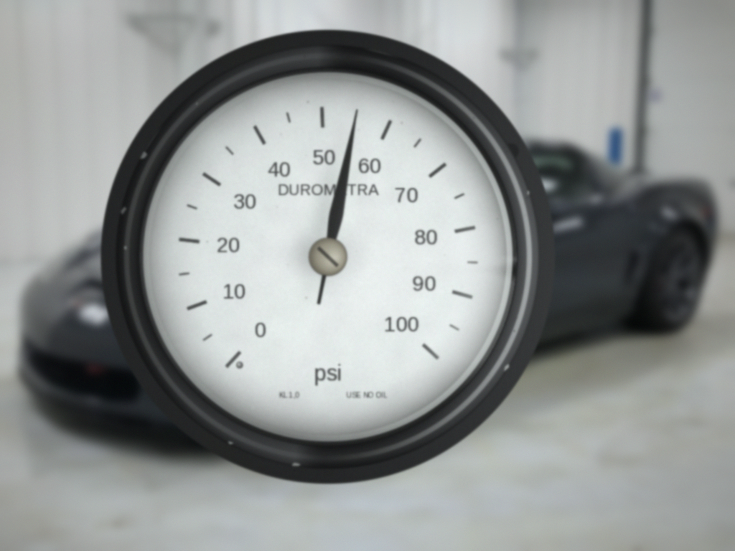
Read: 55psi
